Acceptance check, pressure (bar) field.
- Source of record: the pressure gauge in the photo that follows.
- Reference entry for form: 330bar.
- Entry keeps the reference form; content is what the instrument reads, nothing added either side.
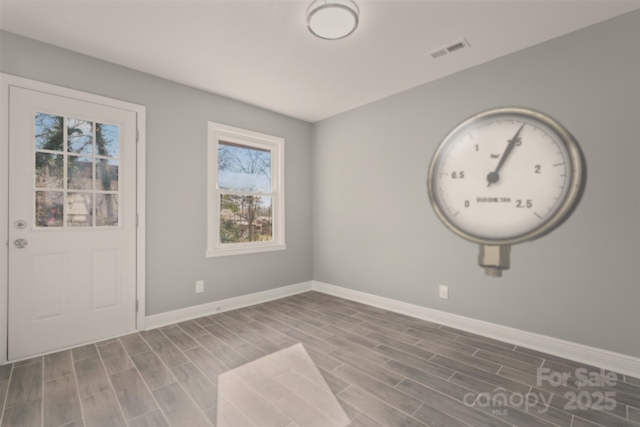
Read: 1.5bar
